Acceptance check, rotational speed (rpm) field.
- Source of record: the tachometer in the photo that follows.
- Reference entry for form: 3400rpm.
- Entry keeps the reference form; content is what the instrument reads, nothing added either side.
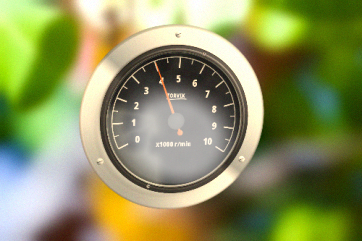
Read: 4000rpm
